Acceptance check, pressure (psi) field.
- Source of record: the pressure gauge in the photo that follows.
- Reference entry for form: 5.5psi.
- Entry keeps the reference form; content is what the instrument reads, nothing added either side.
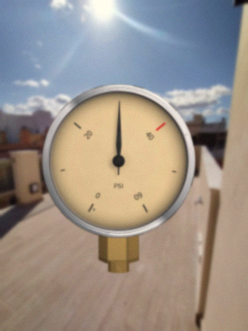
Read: 30psi
